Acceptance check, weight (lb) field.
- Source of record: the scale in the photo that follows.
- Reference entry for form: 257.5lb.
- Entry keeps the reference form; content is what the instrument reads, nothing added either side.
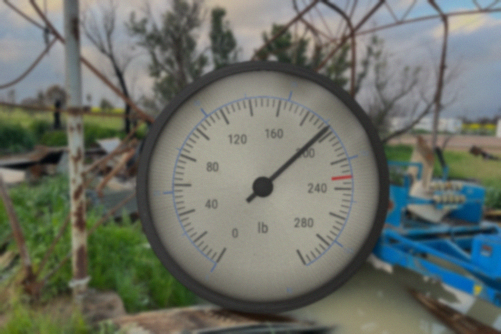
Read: 196lb
